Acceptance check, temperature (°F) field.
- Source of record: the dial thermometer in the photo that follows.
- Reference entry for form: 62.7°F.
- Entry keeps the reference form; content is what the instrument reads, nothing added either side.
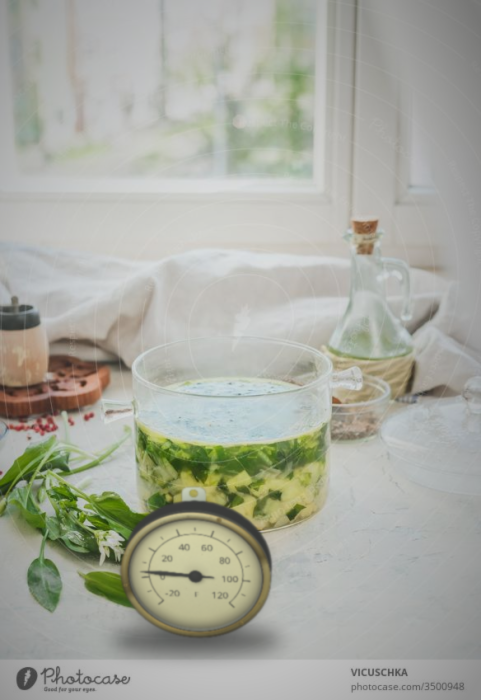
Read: 5°F
